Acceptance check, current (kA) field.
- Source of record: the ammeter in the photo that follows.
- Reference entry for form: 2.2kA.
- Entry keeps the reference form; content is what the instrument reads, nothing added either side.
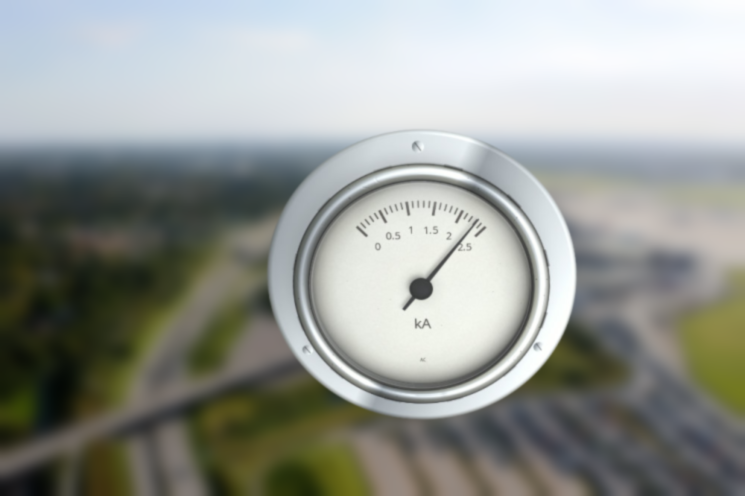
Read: 2.3kA
